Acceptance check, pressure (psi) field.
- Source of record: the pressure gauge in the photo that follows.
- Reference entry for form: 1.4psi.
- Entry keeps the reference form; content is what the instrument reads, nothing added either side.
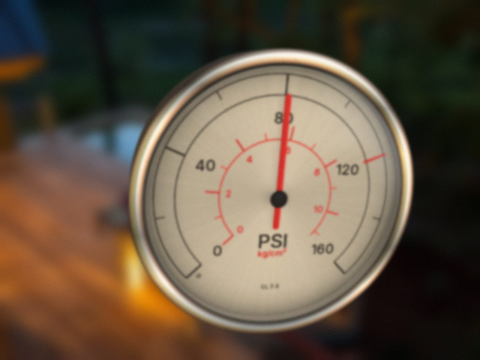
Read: 80psi
